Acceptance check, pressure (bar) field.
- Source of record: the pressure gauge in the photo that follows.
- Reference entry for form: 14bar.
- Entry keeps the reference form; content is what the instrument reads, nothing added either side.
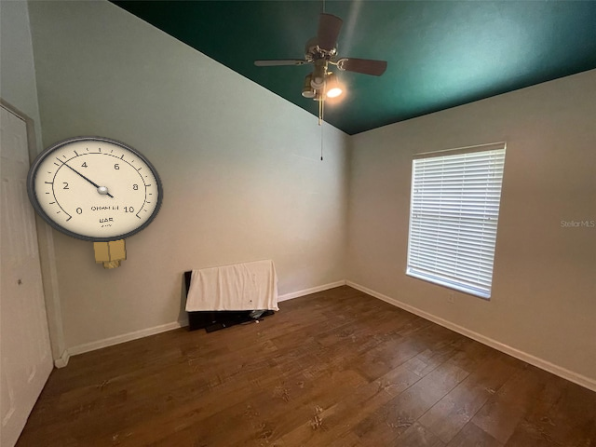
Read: 3.25bar
